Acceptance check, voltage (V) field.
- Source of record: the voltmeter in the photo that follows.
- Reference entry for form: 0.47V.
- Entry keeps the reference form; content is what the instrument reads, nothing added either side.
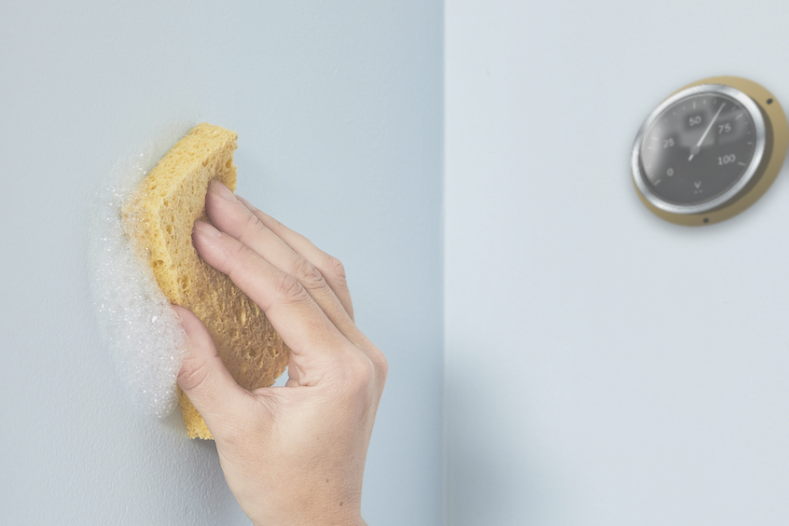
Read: 65V
